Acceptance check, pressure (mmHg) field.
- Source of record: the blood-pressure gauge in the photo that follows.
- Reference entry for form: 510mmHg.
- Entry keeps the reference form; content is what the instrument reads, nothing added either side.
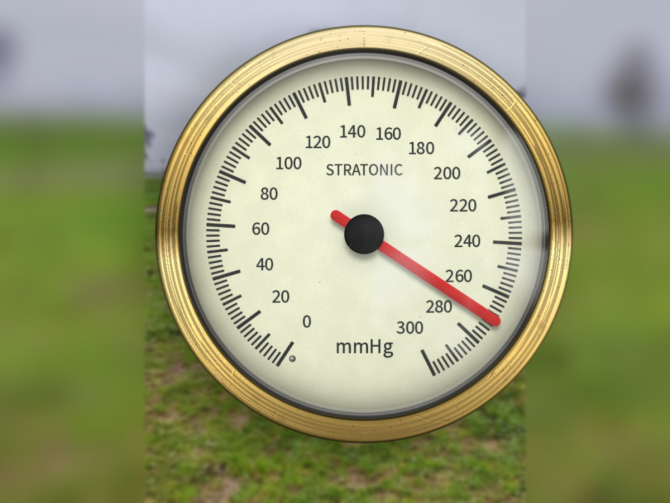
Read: 270mmHg
